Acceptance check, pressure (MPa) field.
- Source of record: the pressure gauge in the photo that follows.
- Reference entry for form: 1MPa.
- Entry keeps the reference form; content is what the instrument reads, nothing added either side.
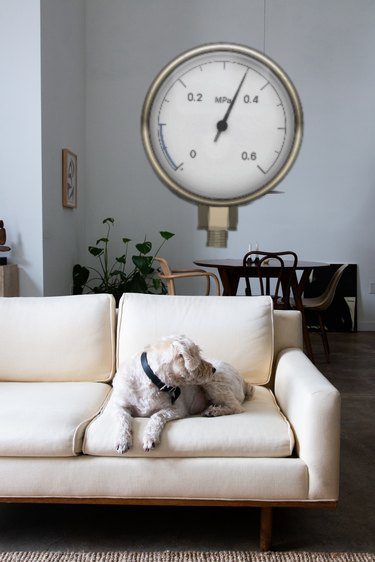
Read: 0.35MPa
